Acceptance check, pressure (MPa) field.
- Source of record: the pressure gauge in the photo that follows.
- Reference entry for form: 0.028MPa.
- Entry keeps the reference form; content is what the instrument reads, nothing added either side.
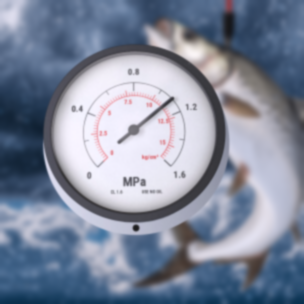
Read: 1.1MPa
